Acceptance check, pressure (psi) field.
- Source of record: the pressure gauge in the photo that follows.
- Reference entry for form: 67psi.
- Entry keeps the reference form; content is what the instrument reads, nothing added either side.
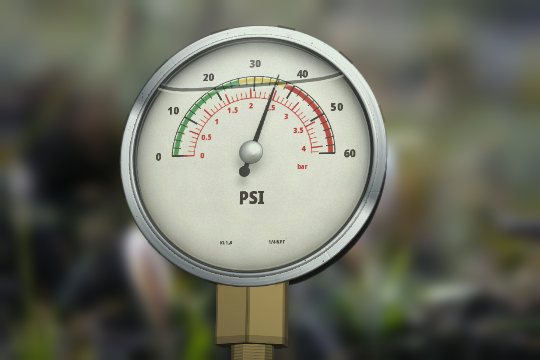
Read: 36psi
